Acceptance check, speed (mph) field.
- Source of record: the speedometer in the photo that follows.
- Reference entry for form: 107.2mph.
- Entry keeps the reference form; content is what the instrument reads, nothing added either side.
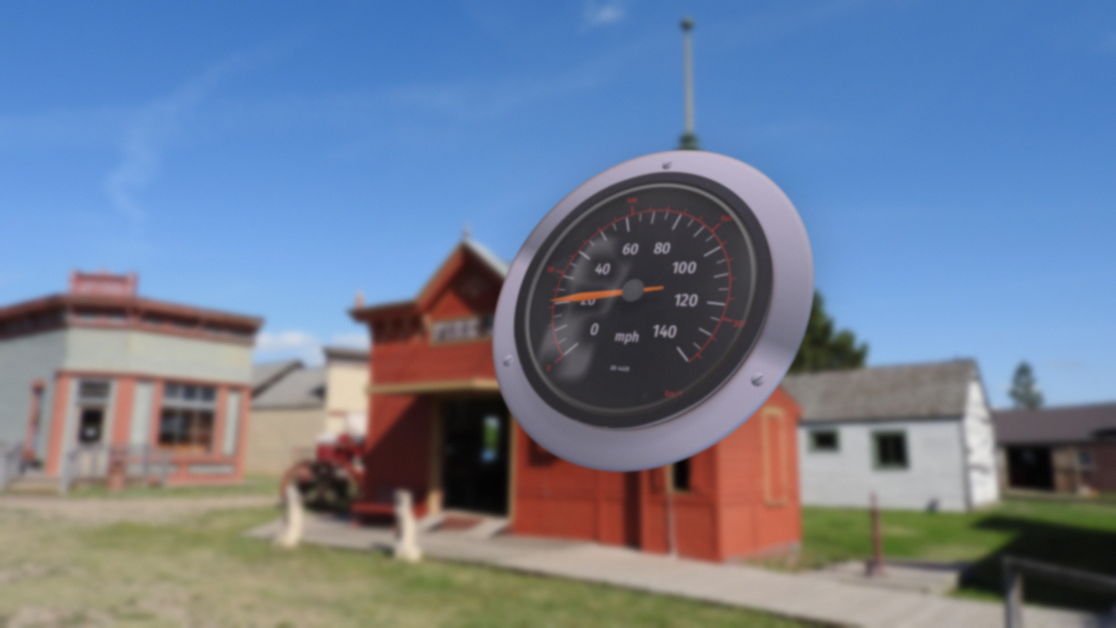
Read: 20mph
